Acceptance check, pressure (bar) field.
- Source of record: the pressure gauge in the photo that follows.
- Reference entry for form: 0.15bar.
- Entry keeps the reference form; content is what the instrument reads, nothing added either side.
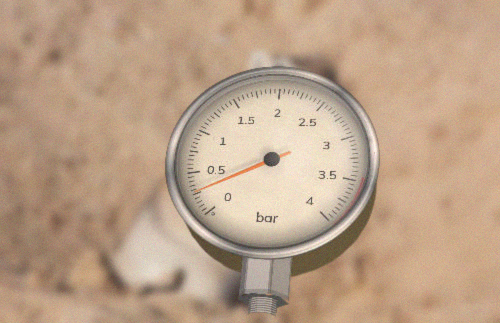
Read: 0.25bar
